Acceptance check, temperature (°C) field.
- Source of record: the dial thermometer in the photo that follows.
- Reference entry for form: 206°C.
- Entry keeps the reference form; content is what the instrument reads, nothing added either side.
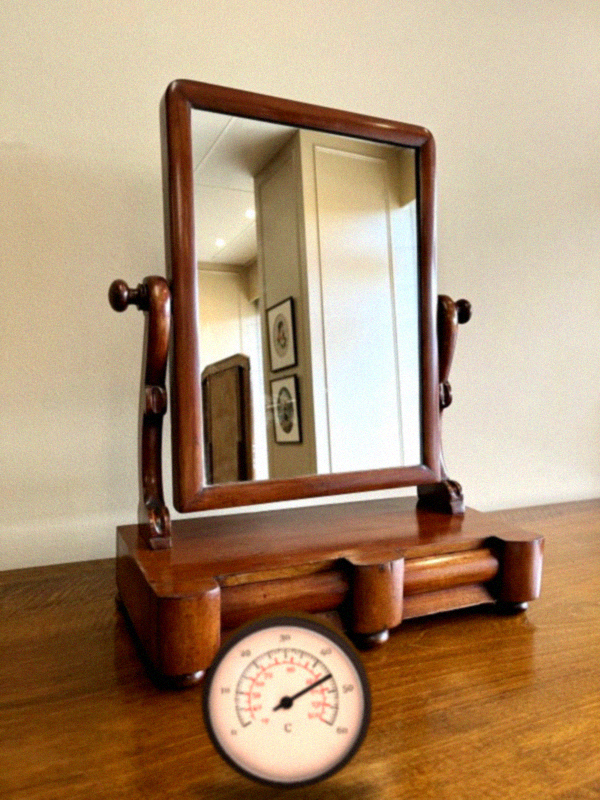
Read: 45°C
